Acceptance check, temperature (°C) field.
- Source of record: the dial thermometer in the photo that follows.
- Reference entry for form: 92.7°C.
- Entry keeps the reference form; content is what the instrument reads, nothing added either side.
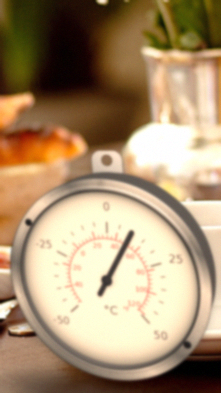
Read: 10°C
